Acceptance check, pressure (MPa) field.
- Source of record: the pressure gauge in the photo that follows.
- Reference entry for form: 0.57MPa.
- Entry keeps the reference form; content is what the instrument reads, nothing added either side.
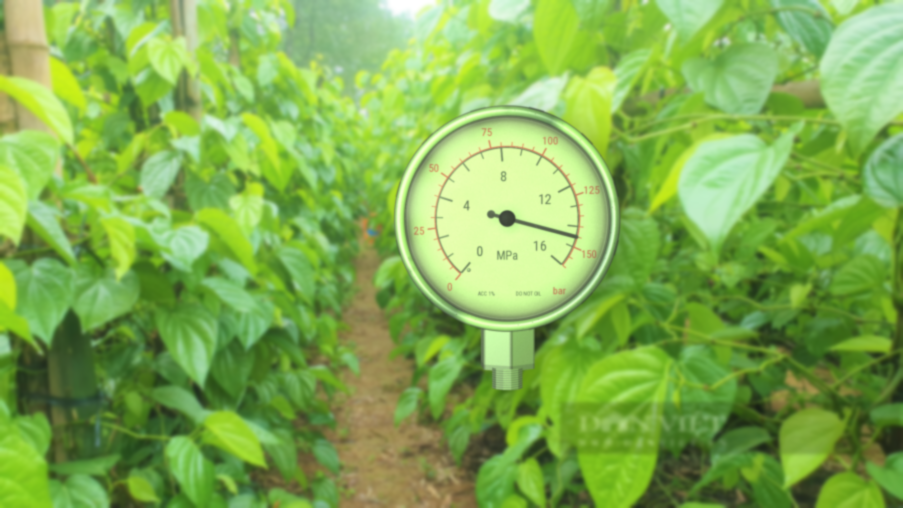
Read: 14.5MPa
